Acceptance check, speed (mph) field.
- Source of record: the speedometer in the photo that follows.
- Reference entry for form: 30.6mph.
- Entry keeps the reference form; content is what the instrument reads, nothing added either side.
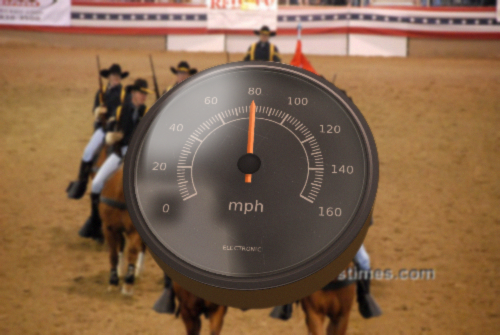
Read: 80mph
